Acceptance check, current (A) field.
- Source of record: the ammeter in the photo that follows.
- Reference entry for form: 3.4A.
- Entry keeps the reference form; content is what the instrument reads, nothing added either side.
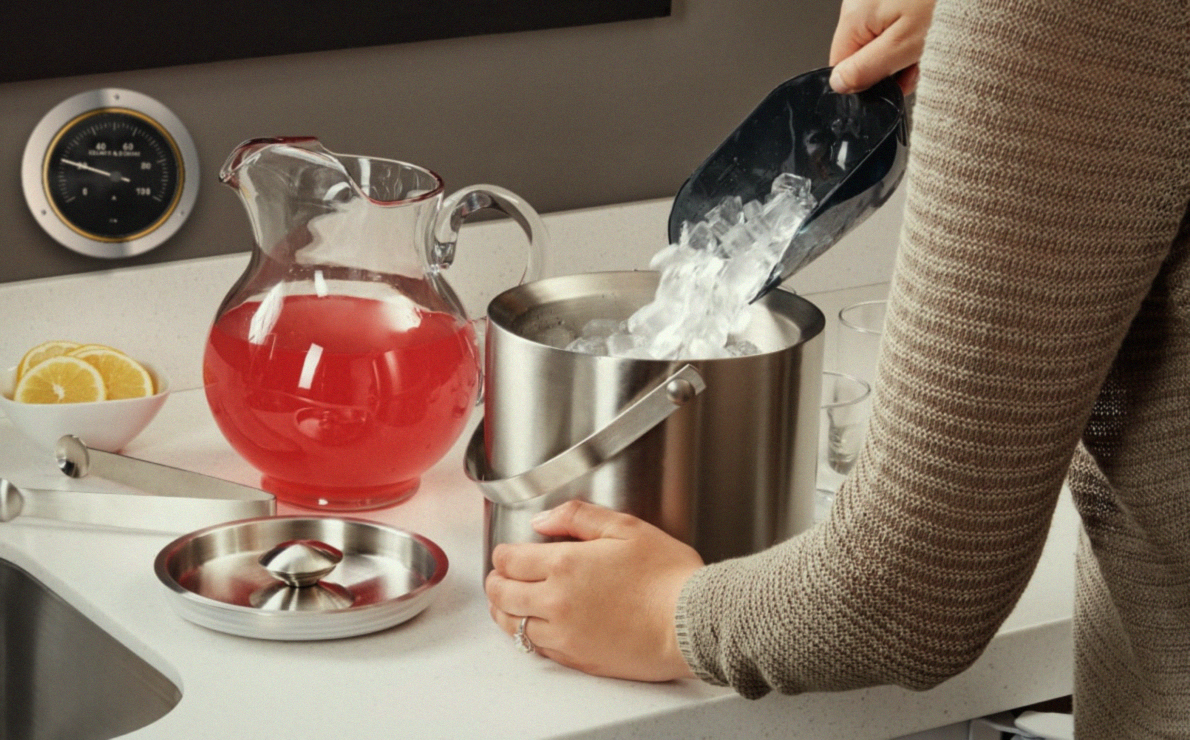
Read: 20A
